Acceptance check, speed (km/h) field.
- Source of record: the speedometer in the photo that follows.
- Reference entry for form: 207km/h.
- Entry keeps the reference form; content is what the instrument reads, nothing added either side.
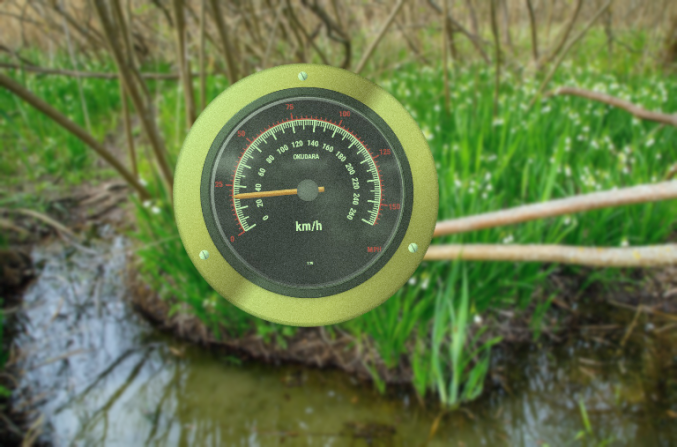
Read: 30km/h
